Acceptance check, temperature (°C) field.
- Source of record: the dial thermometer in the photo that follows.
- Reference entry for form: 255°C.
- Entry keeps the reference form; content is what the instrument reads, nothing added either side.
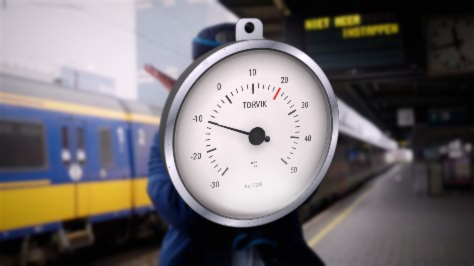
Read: -10°C
